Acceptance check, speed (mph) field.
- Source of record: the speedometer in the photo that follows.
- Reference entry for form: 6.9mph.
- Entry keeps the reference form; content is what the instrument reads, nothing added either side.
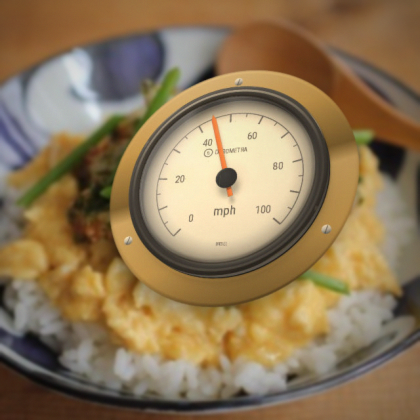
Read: 45mph
